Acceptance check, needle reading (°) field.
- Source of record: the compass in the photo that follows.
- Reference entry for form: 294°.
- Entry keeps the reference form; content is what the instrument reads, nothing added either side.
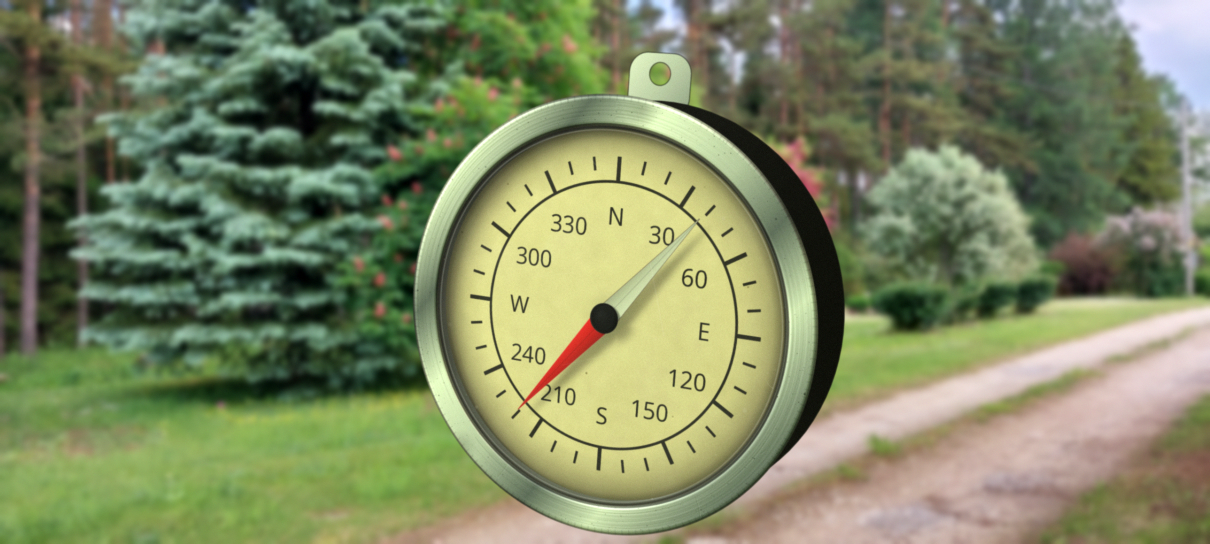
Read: 220°
